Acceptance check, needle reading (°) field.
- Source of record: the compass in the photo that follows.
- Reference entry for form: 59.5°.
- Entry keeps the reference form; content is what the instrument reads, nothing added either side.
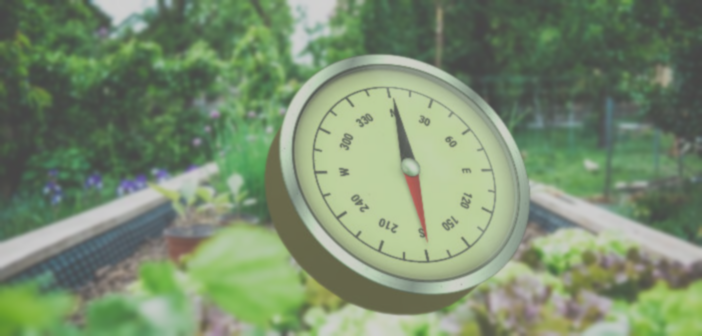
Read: 180°
